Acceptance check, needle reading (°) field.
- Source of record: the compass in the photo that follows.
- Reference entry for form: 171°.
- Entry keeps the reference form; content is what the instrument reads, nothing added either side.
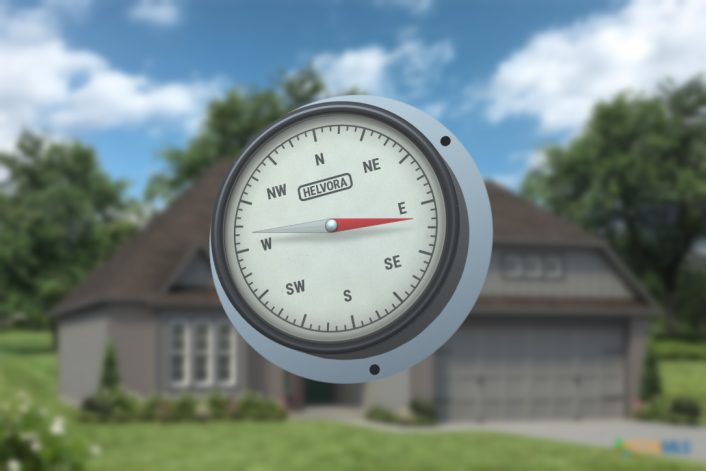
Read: 100°
